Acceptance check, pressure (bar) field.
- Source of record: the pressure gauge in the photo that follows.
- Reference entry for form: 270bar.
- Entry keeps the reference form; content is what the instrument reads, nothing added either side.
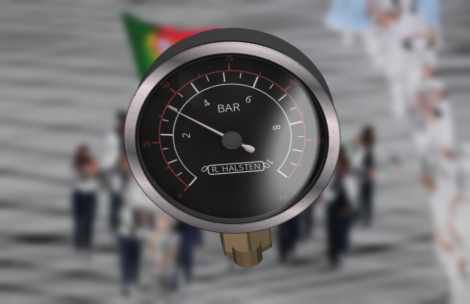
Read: 3bar
